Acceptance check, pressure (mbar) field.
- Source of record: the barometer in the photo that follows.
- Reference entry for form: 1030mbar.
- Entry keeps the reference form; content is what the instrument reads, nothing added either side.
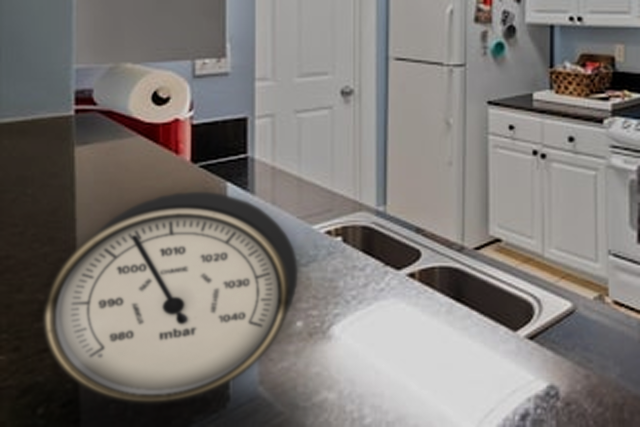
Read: 1005mbar
